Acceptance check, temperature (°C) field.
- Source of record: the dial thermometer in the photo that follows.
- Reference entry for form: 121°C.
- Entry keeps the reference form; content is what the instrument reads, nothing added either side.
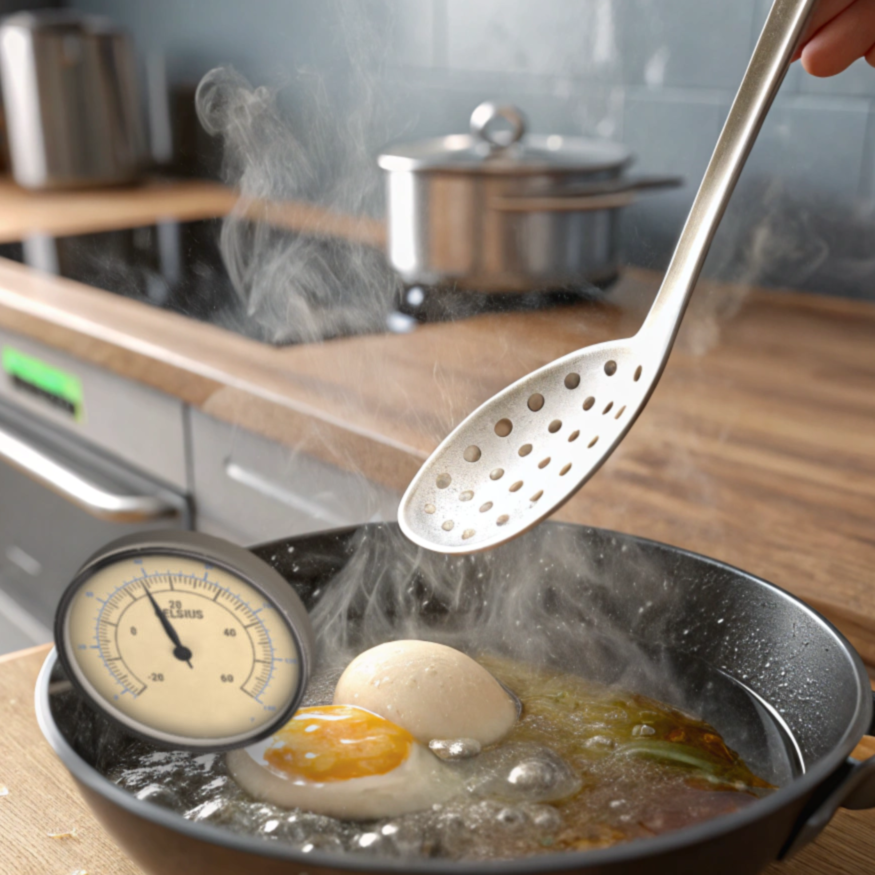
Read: 15°C
